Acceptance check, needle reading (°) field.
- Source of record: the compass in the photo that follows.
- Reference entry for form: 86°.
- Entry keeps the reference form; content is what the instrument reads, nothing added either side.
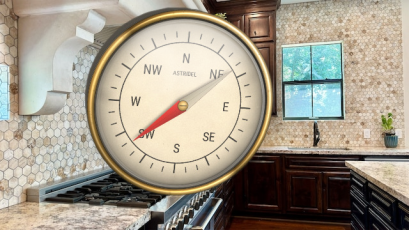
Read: 230°
